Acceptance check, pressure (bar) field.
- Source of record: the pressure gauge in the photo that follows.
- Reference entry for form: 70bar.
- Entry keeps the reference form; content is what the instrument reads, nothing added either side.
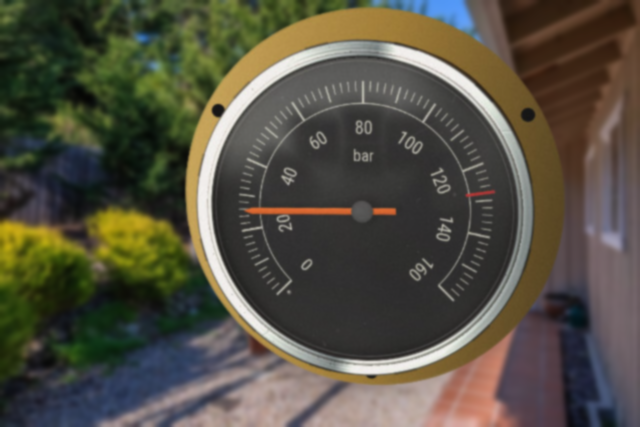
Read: 26bar
